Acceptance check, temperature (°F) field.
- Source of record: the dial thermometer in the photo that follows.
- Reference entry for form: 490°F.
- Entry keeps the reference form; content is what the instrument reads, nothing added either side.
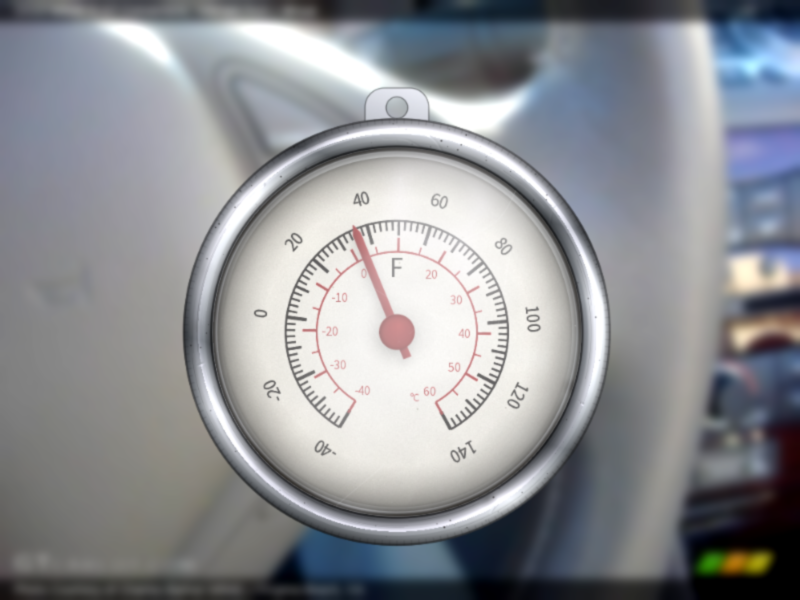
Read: 36°F
